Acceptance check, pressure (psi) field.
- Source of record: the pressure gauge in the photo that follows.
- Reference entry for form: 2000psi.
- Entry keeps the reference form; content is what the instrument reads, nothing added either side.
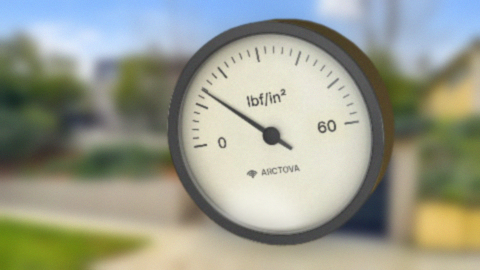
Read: 14psi
